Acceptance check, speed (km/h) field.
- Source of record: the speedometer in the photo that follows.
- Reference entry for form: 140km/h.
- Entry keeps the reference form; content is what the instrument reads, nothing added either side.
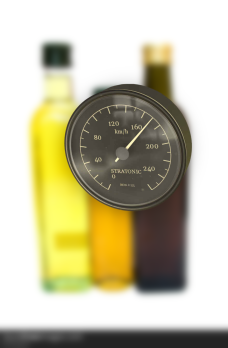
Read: 170km/h
